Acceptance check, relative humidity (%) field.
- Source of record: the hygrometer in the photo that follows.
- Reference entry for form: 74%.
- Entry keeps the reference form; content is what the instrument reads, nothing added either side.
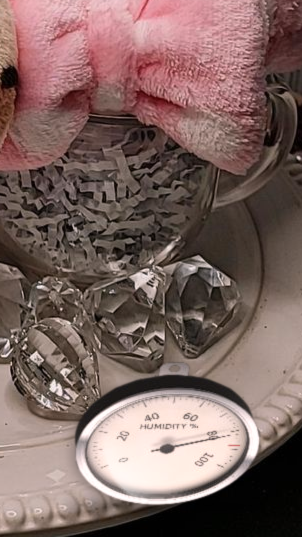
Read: 80%
